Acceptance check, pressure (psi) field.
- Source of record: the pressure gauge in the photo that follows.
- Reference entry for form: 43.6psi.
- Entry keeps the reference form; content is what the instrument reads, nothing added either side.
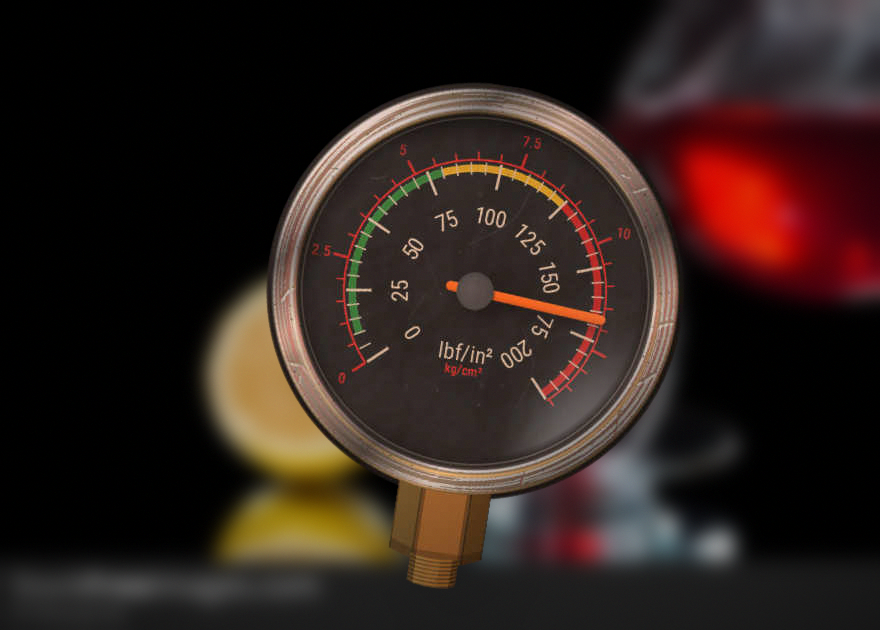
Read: 167.5psi
